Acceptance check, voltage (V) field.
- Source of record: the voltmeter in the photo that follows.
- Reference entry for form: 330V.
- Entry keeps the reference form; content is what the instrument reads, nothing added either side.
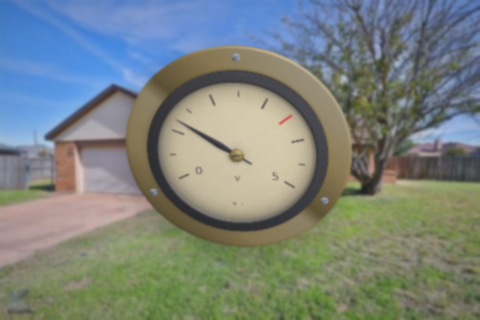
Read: 1.25V
